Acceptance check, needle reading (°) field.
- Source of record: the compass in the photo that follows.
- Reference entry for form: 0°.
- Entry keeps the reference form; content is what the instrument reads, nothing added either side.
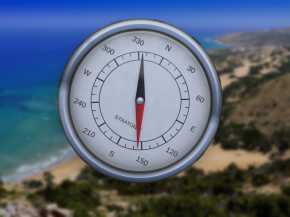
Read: 155°
